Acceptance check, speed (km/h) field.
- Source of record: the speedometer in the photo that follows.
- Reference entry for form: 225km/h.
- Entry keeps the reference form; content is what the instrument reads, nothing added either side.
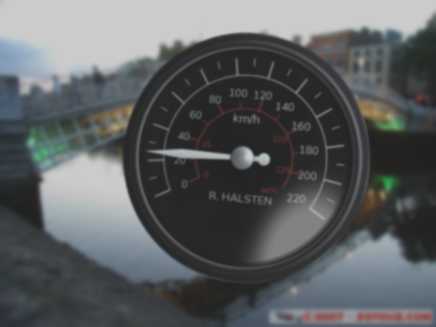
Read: 25km/h
